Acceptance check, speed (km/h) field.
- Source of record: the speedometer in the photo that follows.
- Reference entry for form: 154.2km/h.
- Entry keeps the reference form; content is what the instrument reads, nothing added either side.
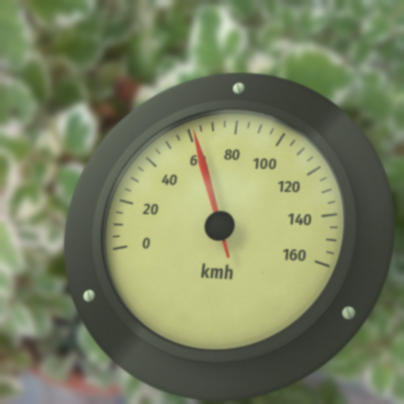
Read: 62.5km/h
